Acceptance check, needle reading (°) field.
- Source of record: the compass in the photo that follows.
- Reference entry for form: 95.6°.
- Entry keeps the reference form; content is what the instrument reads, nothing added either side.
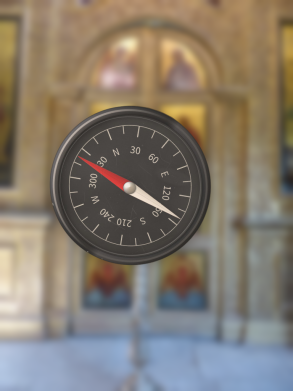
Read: 322.5°
